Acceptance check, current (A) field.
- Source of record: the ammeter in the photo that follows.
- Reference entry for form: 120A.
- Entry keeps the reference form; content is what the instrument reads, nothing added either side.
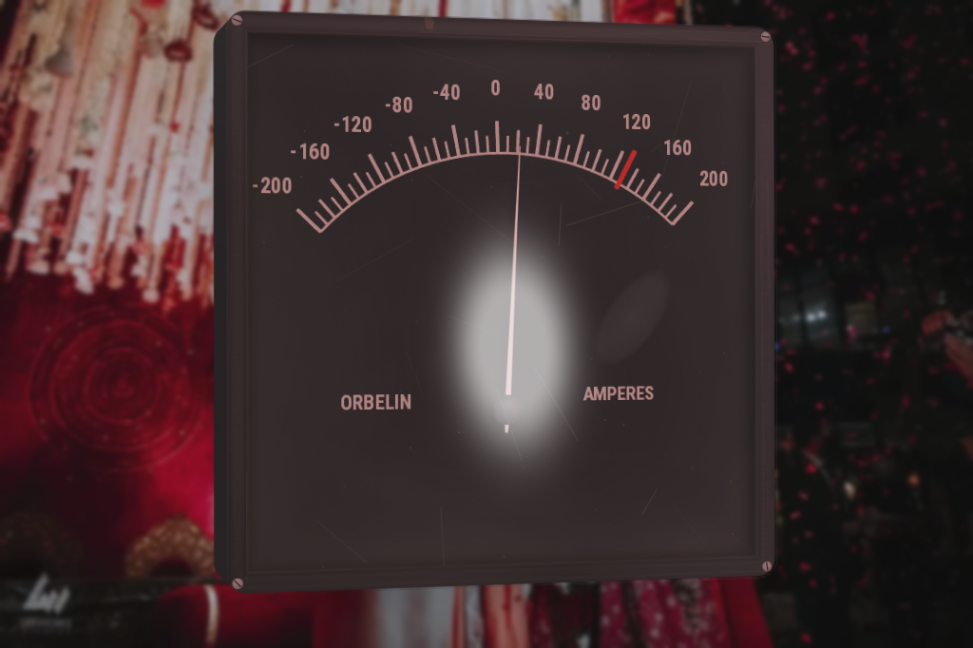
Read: 20A
